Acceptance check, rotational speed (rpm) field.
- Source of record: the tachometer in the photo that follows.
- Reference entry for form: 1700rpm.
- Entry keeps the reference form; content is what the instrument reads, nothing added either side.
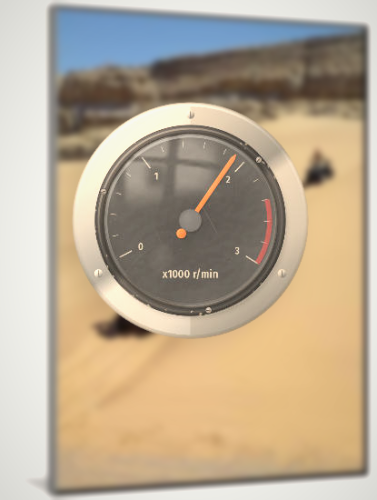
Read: 1900rpm
